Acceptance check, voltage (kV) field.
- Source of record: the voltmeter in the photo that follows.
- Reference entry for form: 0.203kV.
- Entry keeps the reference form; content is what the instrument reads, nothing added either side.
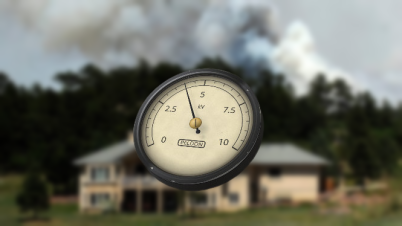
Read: 4kV
